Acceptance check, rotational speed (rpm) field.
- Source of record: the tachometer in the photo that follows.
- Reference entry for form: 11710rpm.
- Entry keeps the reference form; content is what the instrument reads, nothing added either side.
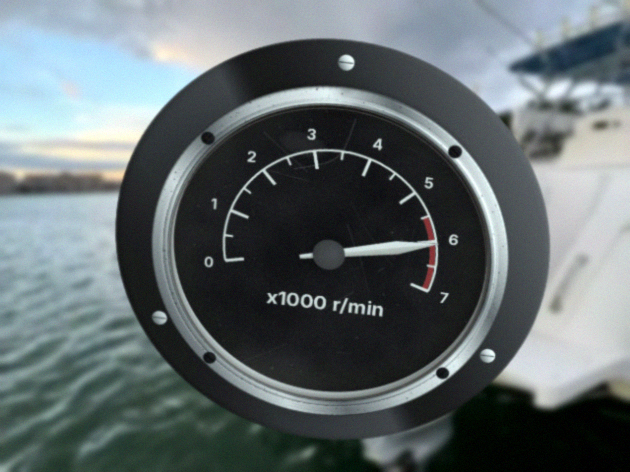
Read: 6000rpm
